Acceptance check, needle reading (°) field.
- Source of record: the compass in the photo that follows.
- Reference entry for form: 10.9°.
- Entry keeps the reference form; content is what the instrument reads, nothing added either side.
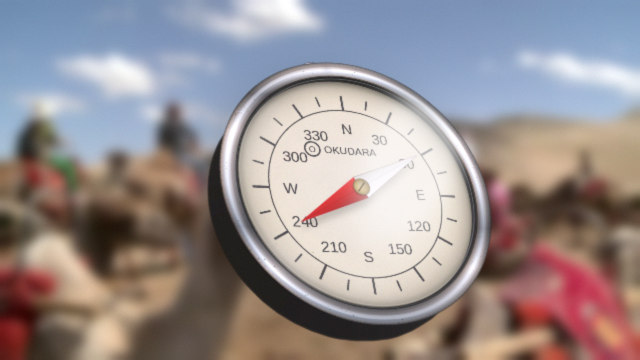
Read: 240°
